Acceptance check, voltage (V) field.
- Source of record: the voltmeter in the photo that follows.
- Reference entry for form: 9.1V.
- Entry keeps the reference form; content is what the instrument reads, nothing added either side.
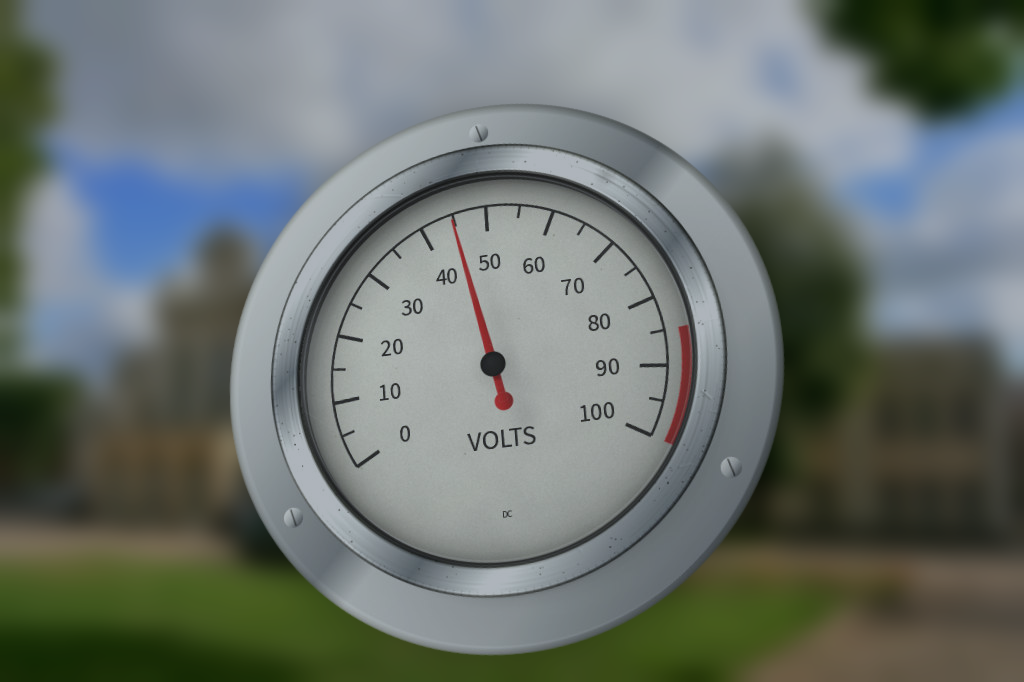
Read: 45V
